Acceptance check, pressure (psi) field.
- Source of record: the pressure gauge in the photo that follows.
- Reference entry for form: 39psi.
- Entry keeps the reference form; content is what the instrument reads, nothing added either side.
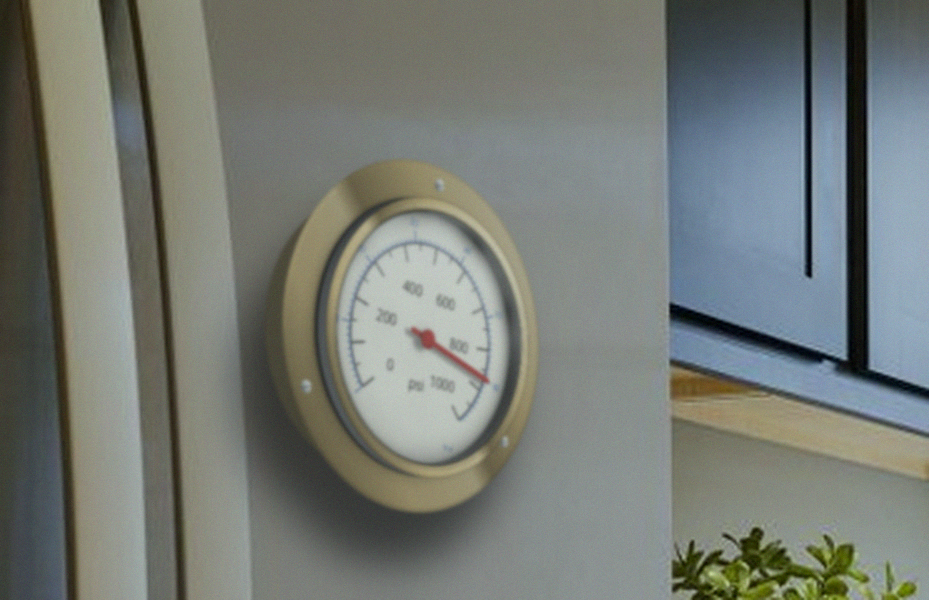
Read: 875psi
